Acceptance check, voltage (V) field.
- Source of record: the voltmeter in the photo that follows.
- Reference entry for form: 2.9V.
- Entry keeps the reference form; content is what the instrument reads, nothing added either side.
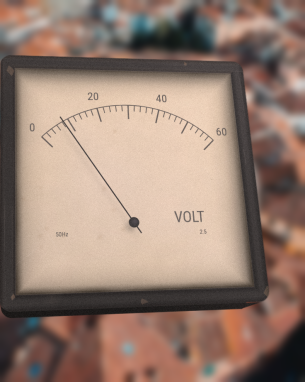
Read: 8V
